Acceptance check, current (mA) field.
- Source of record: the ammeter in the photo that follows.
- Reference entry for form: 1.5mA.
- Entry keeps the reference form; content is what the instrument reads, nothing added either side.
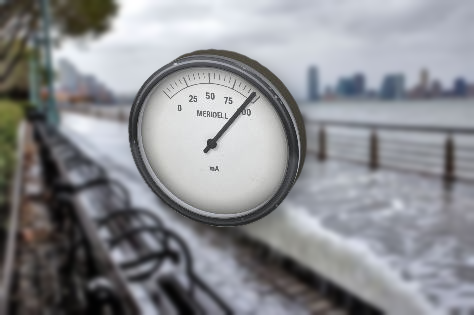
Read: 95mA
